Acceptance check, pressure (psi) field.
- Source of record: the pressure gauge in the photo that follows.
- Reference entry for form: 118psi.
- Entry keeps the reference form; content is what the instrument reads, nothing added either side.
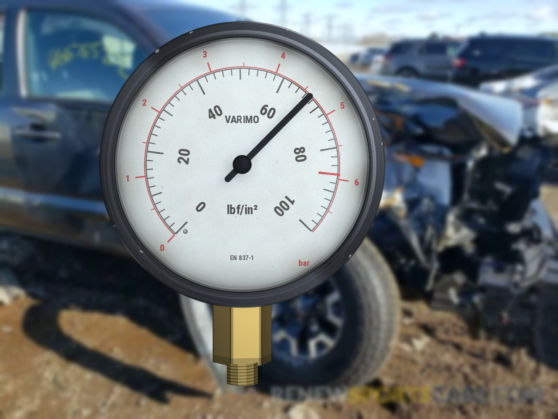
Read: 67psi
